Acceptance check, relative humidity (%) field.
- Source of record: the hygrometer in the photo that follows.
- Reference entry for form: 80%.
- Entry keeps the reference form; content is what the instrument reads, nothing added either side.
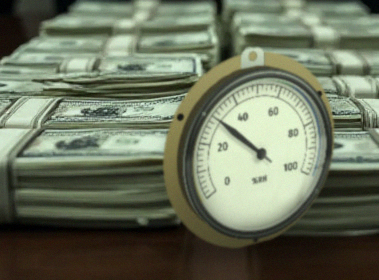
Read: 30%
